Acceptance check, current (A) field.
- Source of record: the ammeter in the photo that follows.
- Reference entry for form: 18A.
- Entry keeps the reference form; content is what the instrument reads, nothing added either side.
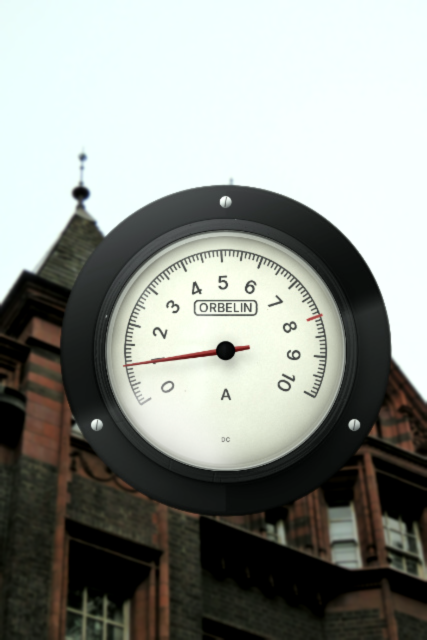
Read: 1A
